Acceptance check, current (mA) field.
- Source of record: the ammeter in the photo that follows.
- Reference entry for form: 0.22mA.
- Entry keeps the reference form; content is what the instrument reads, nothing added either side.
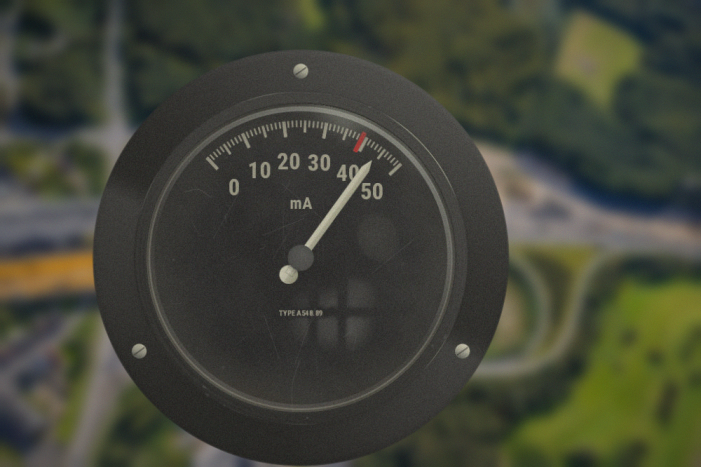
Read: 44mA
